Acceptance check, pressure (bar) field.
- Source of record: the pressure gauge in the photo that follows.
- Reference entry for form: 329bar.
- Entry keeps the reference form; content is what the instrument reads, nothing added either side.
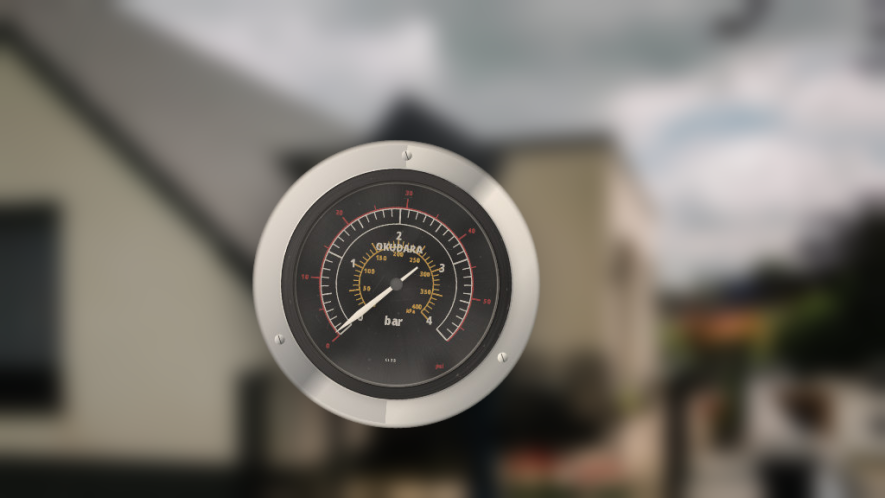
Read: 0.05bar
